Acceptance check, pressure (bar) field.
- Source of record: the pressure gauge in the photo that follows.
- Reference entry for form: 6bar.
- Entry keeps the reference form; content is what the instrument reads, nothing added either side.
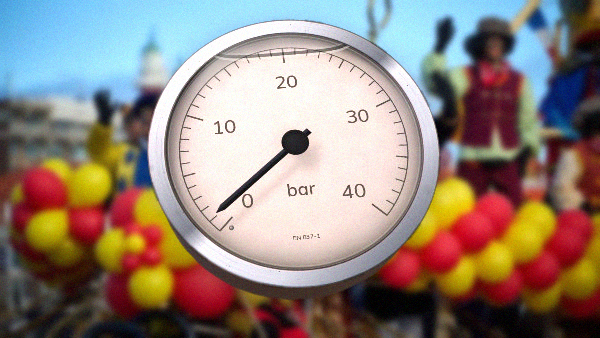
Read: 1bar
